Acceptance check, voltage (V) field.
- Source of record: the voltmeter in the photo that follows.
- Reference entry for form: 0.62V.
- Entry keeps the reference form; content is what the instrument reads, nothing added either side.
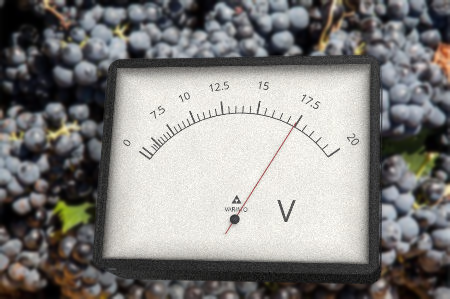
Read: 17.5V
